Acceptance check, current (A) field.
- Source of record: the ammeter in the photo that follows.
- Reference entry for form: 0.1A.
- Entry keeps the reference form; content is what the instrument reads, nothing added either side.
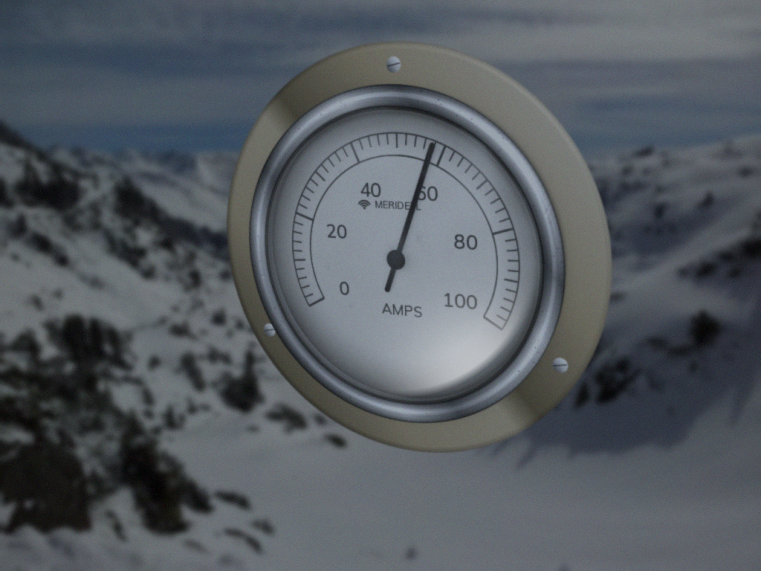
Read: 58A
